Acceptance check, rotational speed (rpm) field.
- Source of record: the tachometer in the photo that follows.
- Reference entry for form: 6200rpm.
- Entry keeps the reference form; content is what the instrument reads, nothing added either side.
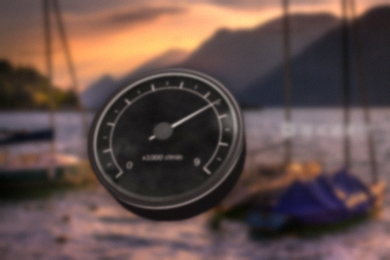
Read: 6500rpm
